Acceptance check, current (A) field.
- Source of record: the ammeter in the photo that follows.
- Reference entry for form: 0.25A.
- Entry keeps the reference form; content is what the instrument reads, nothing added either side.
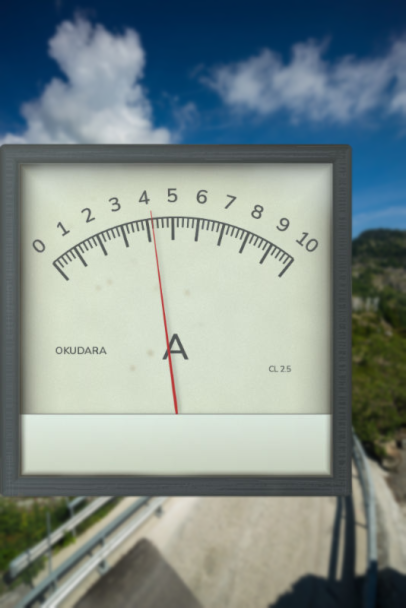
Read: 4.2A
